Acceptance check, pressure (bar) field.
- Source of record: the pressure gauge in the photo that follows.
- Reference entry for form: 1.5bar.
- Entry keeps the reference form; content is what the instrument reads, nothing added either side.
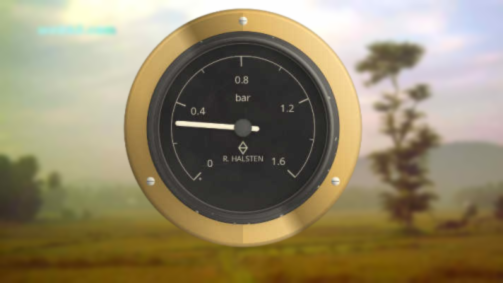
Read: 0.3bar
